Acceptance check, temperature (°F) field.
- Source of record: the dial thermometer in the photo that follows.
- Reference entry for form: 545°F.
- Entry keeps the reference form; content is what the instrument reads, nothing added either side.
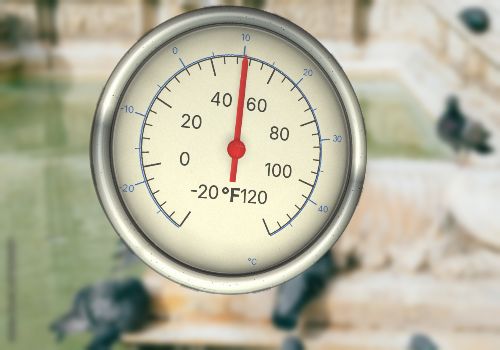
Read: 50°F
